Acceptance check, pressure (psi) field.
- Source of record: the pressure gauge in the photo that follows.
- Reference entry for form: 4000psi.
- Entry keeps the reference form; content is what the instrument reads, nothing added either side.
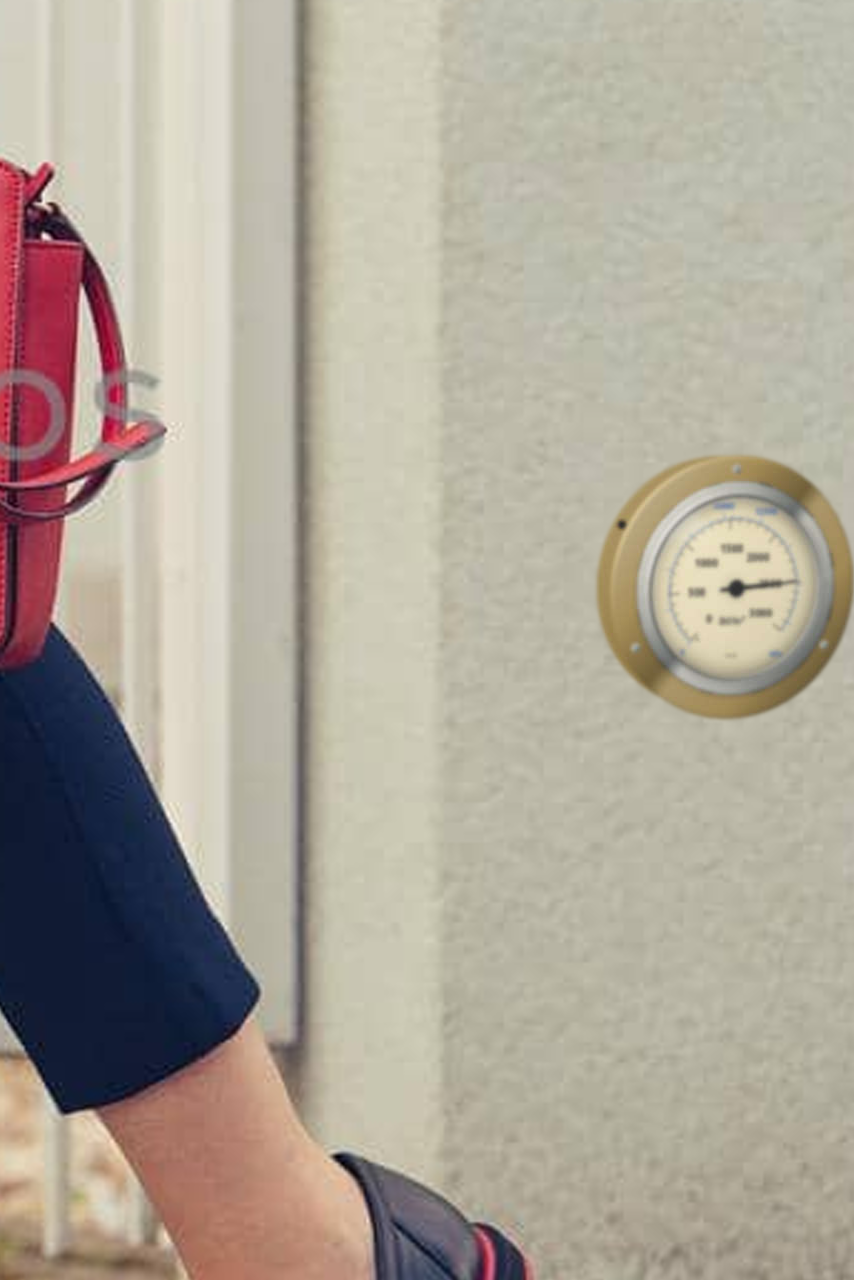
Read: 2500psi
